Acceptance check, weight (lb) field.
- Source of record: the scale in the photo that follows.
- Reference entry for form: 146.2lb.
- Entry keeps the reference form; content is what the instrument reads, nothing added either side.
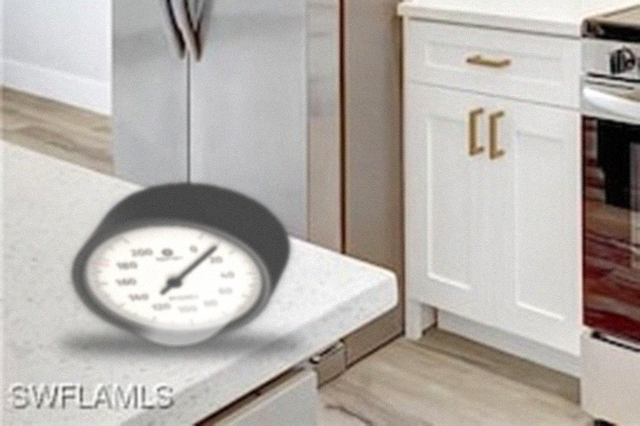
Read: 10lb
